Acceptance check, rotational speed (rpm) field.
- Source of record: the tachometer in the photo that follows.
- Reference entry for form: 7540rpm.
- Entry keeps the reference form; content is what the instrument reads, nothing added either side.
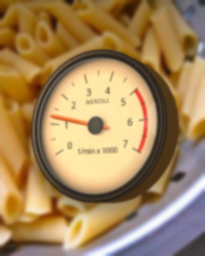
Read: 1250rpm
